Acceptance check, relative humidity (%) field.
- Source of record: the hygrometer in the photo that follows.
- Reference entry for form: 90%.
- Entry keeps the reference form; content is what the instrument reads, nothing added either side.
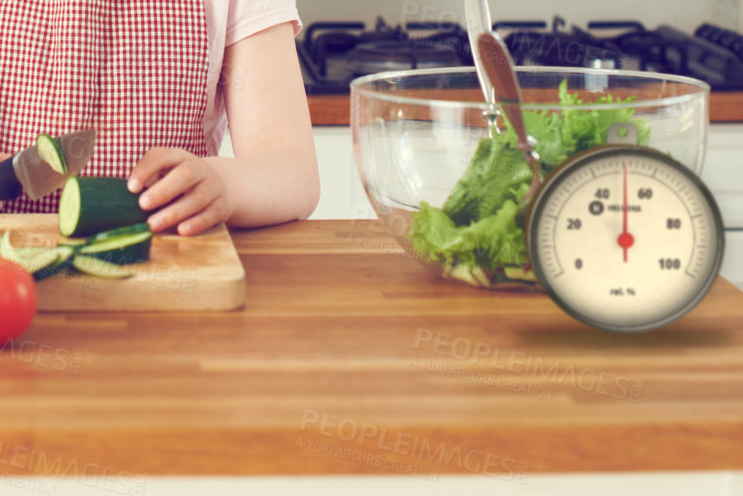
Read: 50%
